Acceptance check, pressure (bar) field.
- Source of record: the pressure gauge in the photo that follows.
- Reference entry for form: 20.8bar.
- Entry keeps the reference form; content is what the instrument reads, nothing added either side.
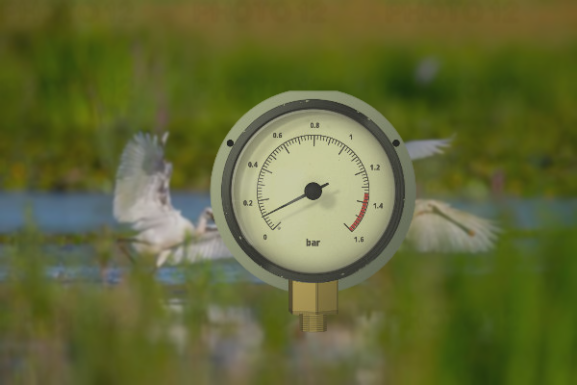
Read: 0.1bar
